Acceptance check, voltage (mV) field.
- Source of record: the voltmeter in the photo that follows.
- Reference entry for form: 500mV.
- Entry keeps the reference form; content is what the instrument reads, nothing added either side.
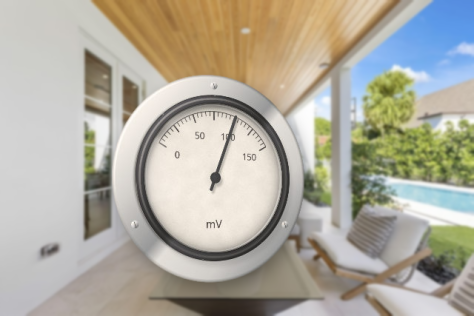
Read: 100mV
